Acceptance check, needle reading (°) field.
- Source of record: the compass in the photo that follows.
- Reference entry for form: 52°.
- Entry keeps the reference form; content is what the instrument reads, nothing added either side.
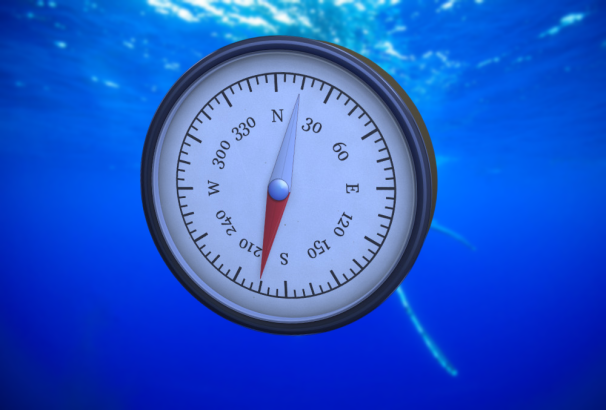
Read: 195°
